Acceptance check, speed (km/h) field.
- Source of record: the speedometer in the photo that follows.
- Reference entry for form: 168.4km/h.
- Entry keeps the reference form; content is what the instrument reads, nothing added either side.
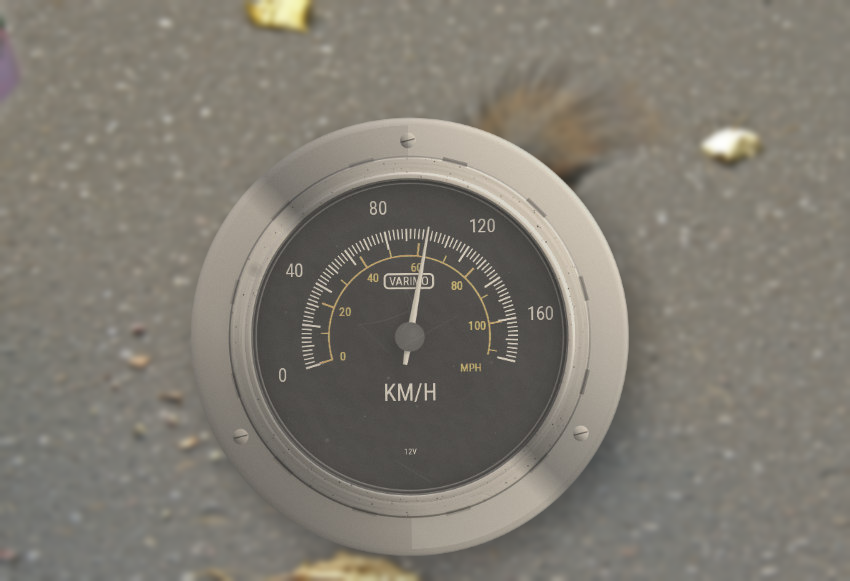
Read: 100km/h
